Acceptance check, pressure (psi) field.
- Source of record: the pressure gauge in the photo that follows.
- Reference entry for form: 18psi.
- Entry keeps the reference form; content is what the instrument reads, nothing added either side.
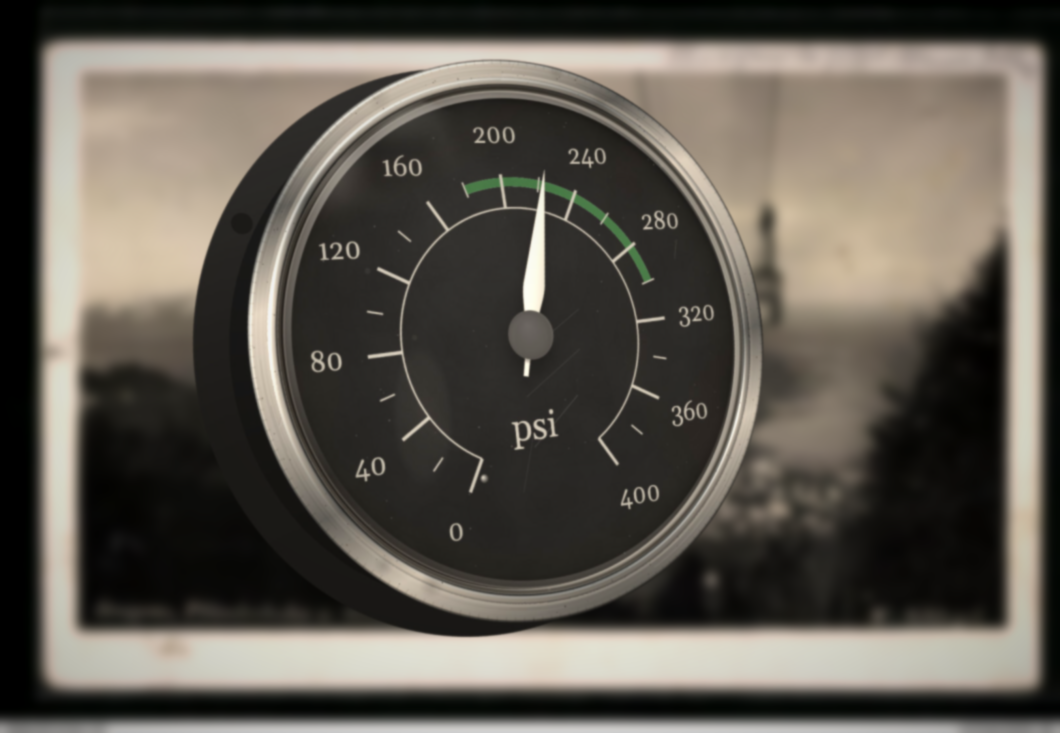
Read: 220psi
